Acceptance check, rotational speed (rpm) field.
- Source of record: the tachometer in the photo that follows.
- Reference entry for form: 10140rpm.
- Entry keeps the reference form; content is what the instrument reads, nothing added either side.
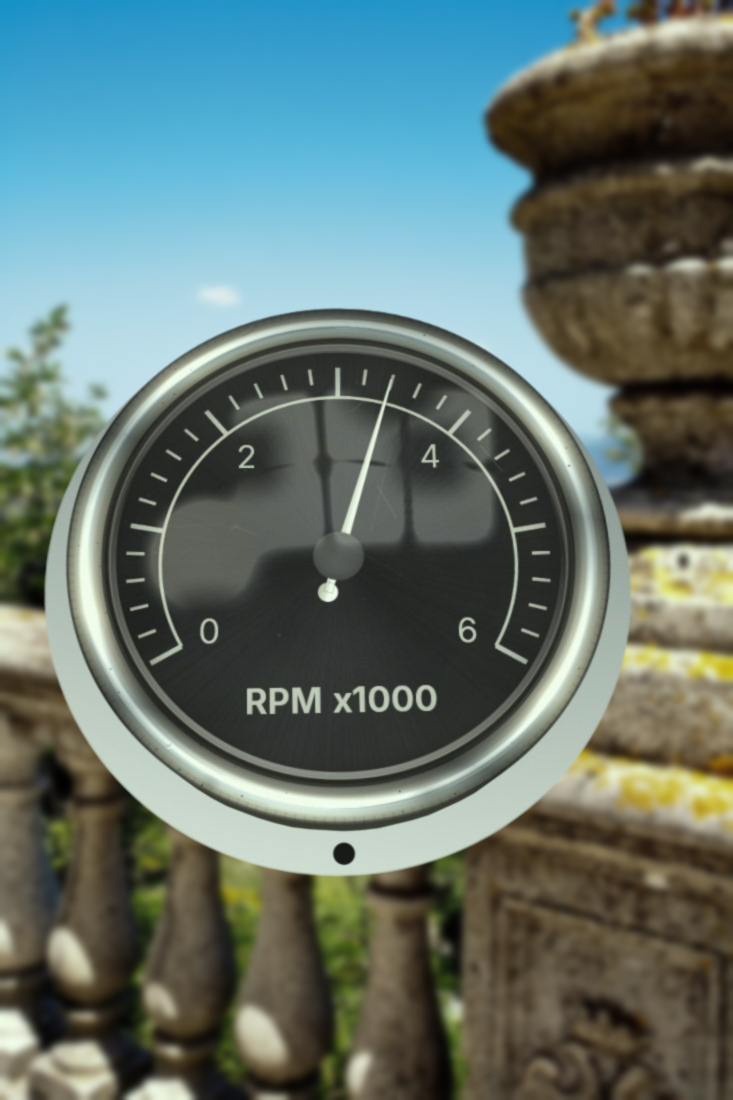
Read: 3400rpm
